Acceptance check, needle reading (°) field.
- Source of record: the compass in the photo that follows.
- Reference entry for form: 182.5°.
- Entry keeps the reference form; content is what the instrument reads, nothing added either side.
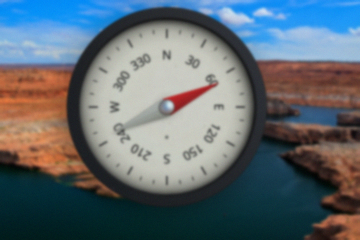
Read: 65°
